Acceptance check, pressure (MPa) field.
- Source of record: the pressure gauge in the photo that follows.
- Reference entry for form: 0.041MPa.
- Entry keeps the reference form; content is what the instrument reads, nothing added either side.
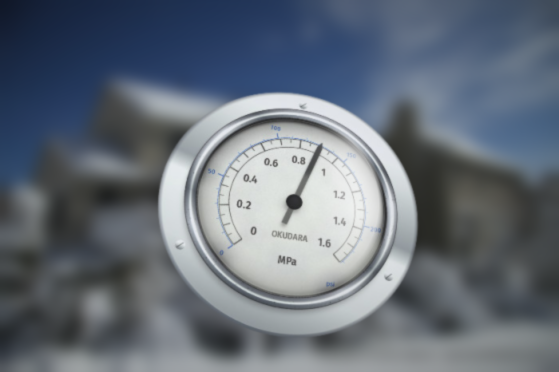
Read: 0.9MPa
